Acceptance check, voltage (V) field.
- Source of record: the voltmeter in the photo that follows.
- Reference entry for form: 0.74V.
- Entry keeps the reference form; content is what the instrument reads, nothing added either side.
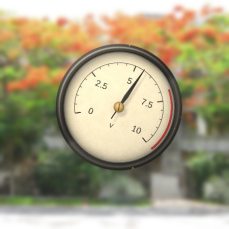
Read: 5.5V
